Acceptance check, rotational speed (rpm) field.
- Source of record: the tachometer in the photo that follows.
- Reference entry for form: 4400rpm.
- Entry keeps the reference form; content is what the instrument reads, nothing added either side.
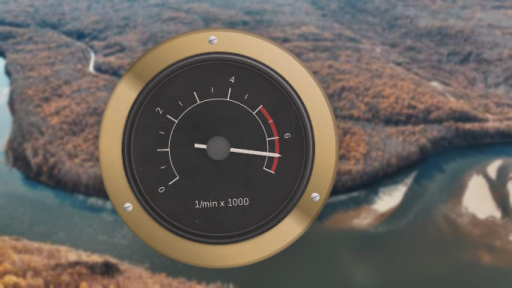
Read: 6500rpm
